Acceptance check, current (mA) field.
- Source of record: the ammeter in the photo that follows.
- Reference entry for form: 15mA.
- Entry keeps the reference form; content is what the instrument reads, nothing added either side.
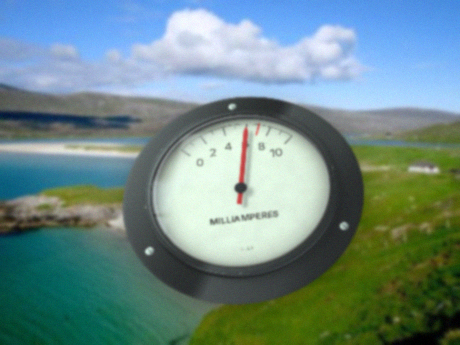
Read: 6mA
